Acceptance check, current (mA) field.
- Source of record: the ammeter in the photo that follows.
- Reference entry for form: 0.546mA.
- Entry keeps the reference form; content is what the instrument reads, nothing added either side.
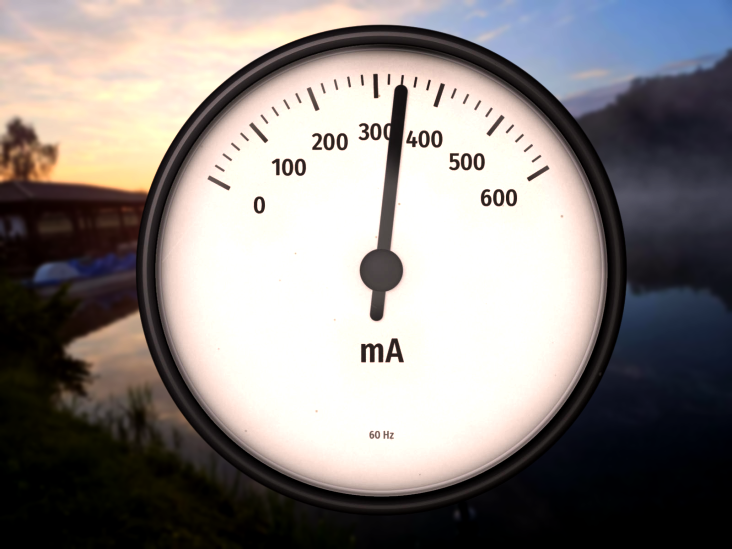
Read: 340mA
